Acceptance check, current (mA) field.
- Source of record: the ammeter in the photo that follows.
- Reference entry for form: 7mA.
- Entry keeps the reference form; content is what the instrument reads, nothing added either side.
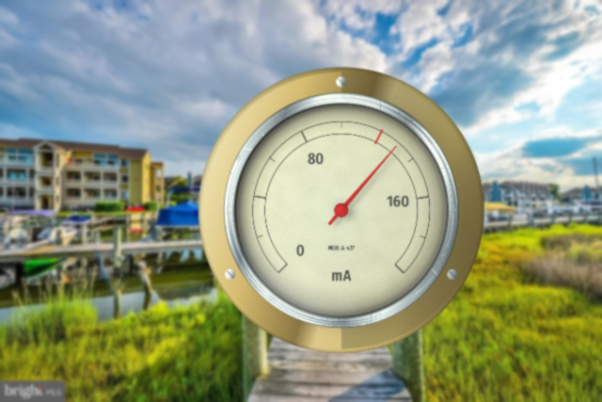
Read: 130mA
